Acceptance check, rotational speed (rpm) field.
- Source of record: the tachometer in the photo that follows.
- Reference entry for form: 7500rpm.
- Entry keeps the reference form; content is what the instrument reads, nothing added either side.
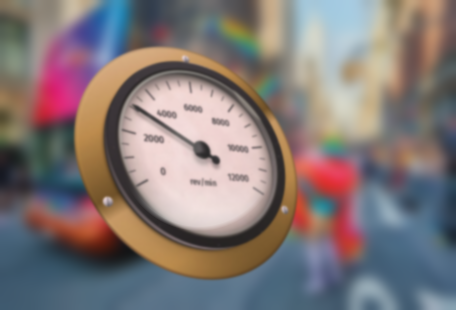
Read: 3000rpm
